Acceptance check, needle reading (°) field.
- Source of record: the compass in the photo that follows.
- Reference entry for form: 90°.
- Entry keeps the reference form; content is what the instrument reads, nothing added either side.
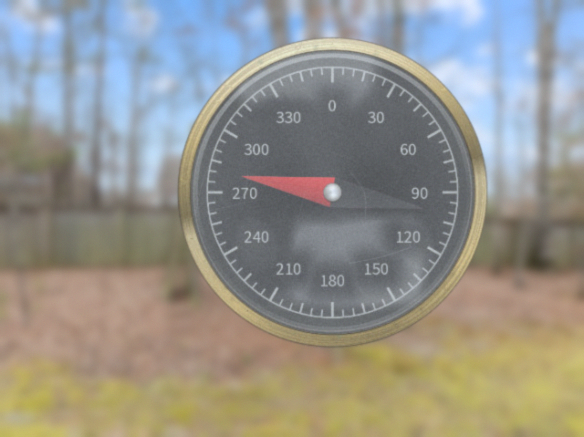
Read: 280°
